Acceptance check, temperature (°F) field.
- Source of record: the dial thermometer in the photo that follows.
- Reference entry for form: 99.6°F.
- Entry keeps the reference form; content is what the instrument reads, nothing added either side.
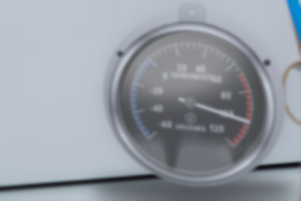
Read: 100°F
